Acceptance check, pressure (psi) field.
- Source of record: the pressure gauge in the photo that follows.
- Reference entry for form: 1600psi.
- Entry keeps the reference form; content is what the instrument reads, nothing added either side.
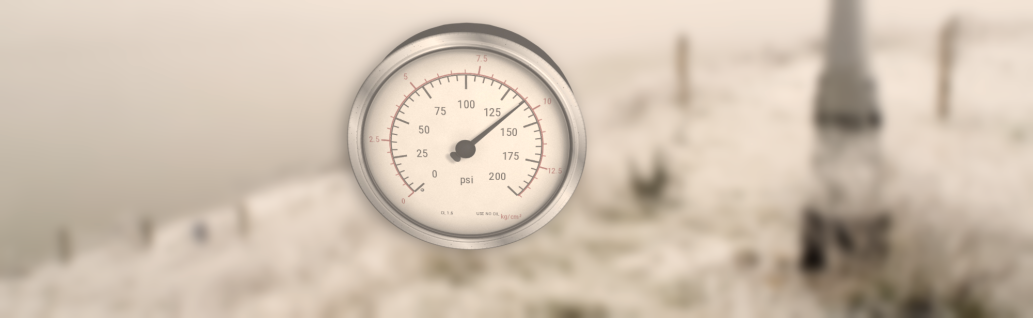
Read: 135psi
